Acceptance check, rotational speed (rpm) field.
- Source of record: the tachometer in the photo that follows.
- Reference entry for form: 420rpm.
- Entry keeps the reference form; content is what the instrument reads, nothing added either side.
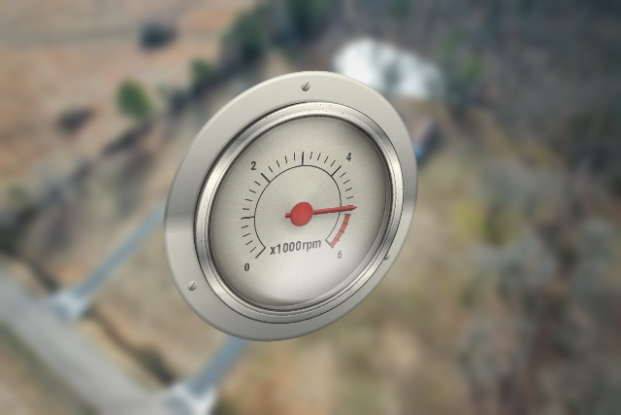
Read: 5000rpm
